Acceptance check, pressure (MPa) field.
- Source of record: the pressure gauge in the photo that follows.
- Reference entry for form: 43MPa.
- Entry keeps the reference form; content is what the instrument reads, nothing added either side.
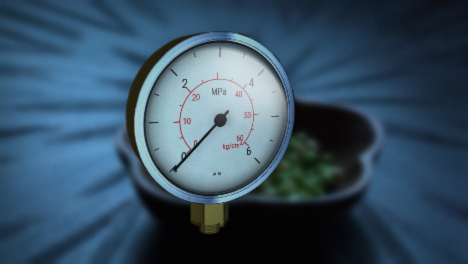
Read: 0MPa
